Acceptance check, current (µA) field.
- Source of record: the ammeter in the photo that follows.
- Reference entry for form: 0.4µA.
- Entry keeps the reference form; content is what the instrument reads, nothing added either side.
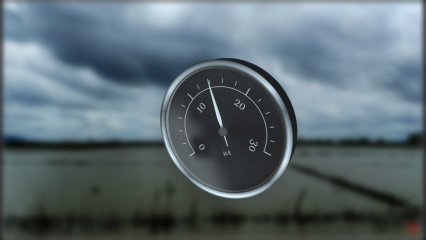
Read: 14µA
